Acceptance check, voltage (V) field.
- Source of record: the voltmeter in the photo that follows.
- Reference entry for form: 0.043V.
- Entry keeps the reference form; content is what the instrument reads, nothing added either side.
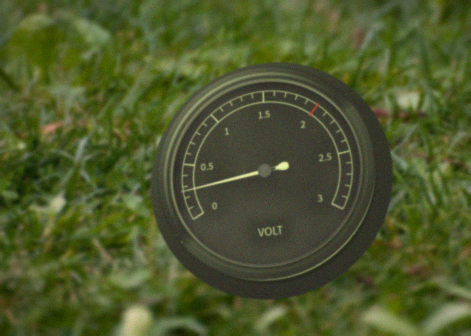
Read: 0.25V
